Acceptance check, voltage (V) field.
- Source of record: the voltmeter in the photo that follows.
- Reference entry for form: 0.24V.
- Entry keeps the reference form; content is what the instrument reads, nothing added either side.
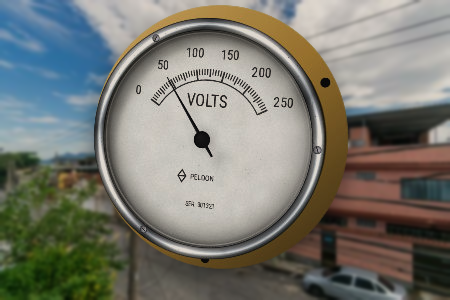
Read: 50V
